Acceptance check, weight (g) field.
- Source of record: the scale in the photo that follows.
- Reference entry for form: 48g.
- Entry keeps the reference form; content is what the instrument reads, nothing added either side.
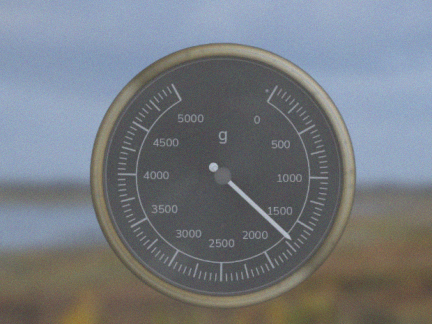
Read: 1700g
